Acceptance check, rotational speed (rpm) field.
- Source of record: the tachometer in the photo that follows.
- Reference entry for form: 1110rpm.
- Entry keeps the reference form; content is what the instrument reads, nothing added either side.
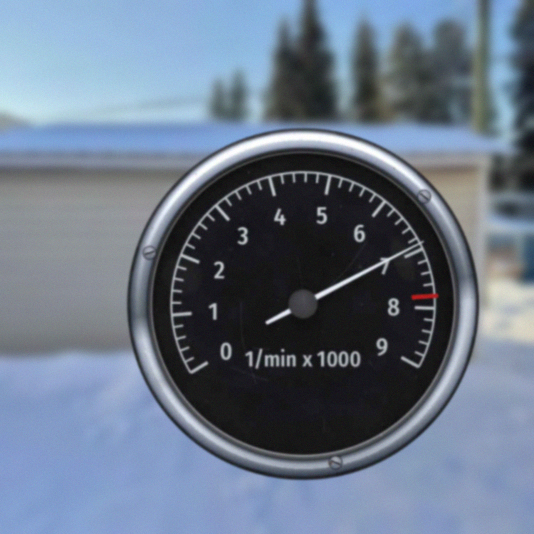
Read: 6900rpm
